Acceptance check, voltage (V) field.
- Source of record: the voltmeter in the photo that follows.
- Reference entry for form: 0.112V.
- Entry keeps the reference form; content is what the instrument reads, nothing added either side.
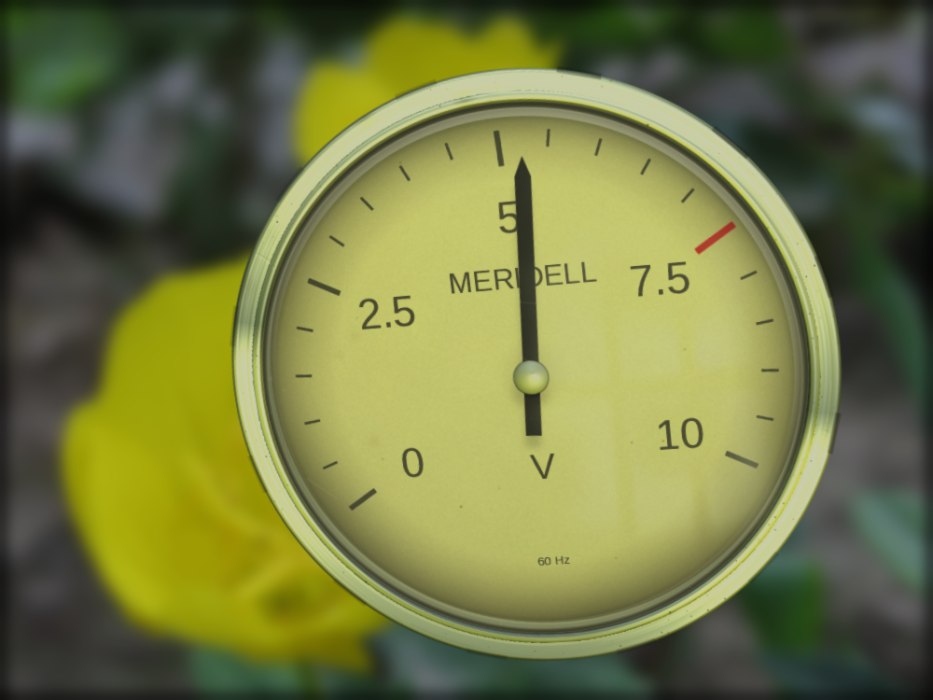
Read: 5.25V
